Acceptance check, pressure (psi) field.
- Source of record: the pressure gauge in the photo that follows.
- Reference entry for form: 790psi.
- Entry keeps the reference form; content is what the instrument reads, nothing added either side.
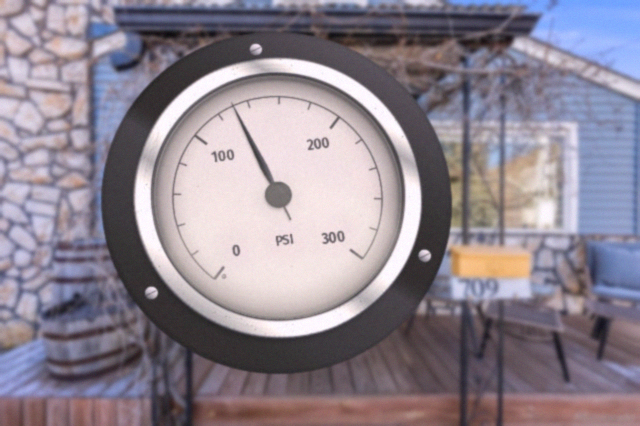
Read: 130psi
